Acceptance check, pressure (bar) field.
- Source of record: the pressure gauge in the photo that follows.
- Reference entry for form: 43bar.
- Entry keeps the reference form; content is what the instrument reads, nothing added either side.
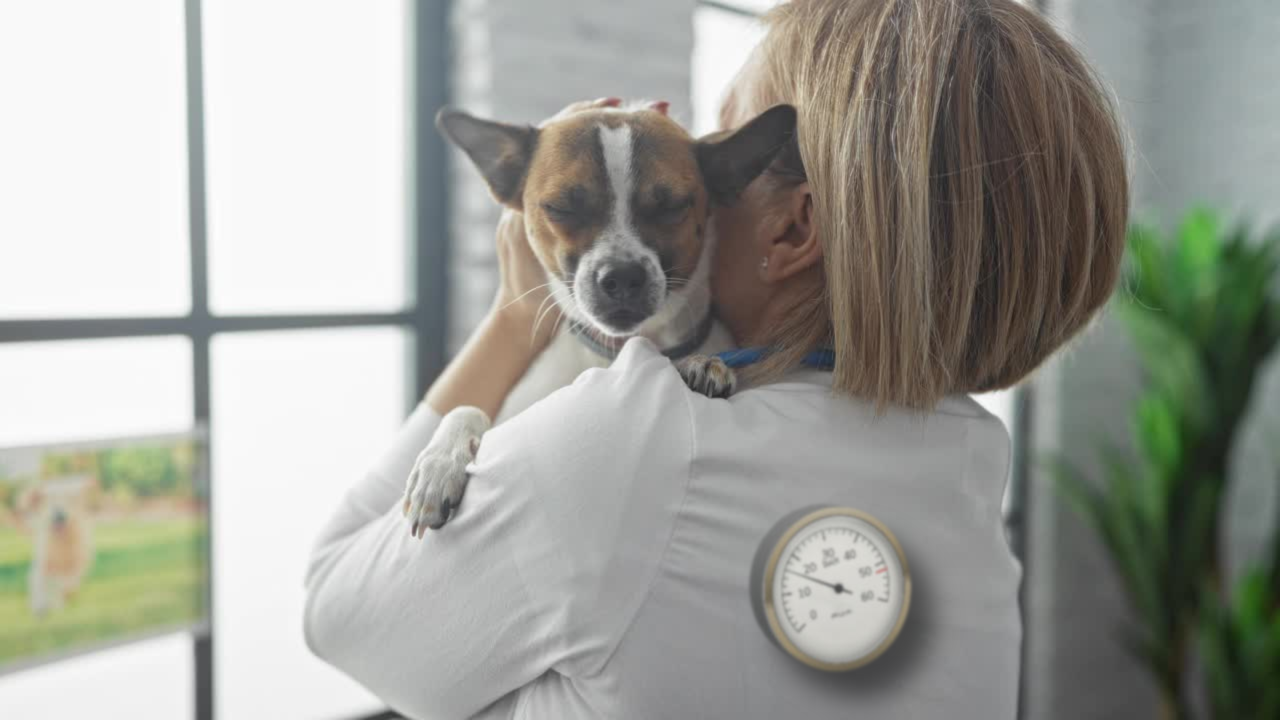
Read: 16bar
